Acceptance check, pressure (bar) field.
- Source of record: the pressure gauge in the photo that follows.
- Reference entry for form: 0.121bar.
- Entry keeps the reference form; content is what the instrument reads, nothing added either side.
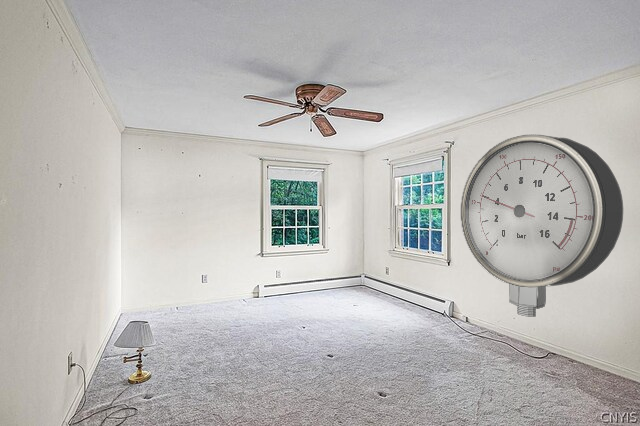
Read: 4bar
